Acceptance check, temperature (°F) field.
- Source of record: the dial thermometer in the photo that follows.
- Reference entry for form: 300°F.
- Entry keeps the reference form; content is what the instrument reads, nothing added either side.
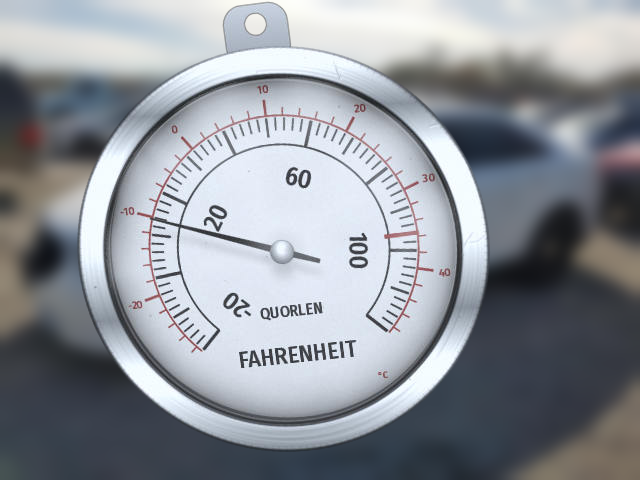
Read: 14°F
